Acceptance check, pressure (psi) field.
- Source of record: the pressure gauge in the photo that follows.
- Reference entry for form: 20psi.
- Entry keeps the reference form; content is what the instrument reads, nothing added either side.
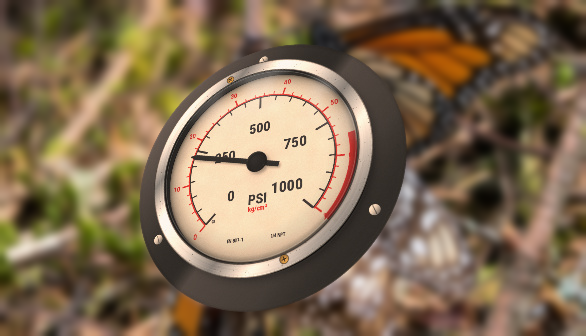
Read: 225psi
